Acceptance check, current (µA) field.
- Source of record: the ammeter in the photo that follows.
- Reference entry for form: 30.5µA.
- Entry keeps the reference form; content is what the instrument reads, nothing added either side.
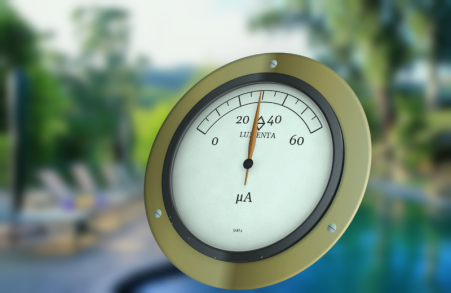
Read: 30µA
